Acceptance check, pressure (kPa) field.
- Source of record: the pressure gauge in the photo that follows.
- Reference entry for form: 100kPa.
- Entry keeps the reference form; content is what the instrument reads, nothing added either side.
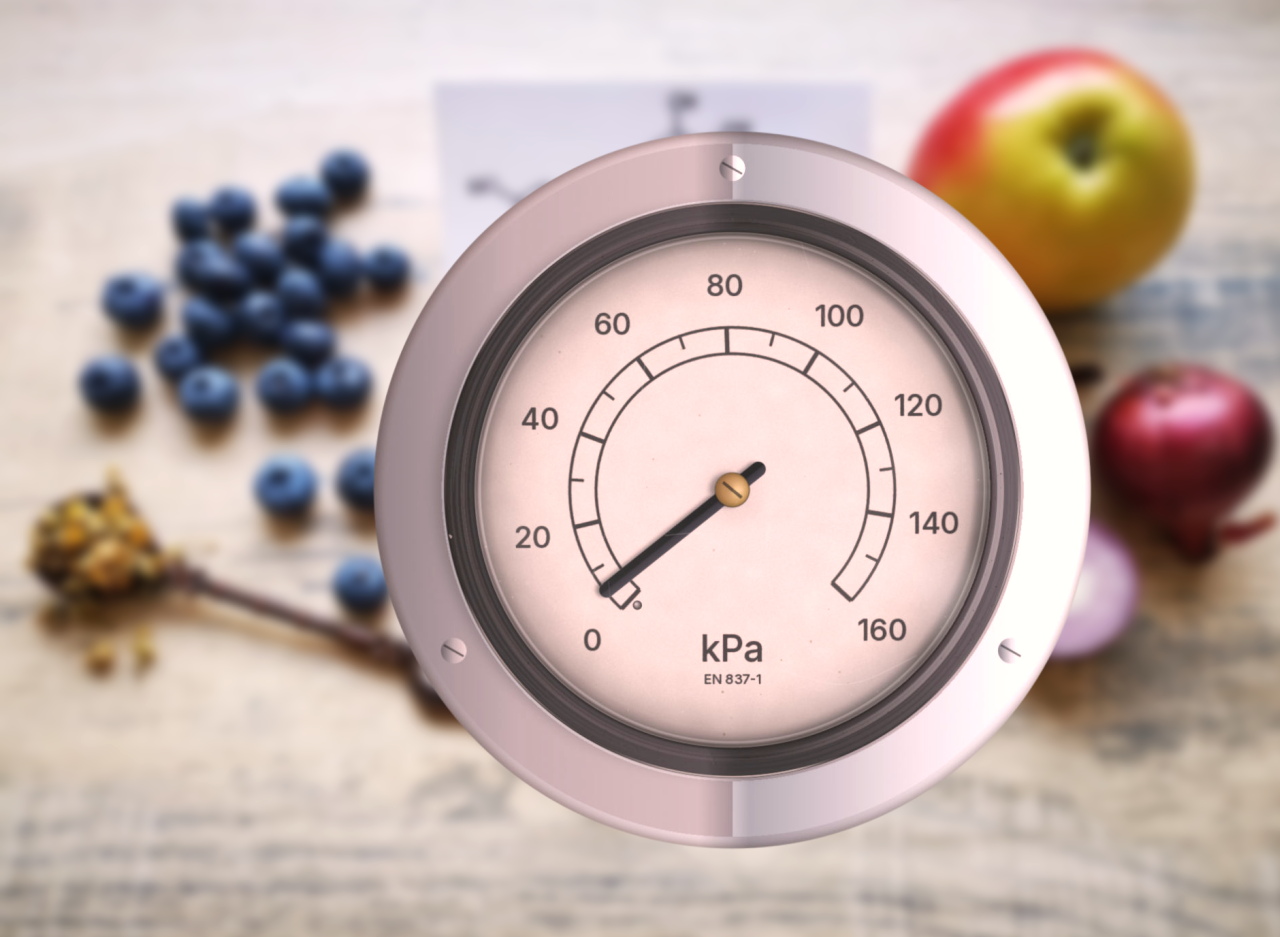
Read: 5kPa
